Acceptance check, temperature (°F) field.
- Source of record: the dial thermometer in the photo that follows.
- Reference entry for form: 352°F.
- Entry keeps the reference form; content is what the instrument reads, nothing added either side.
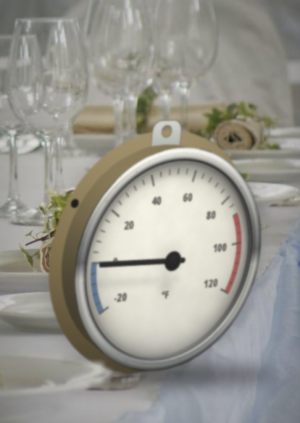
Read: 0°F
